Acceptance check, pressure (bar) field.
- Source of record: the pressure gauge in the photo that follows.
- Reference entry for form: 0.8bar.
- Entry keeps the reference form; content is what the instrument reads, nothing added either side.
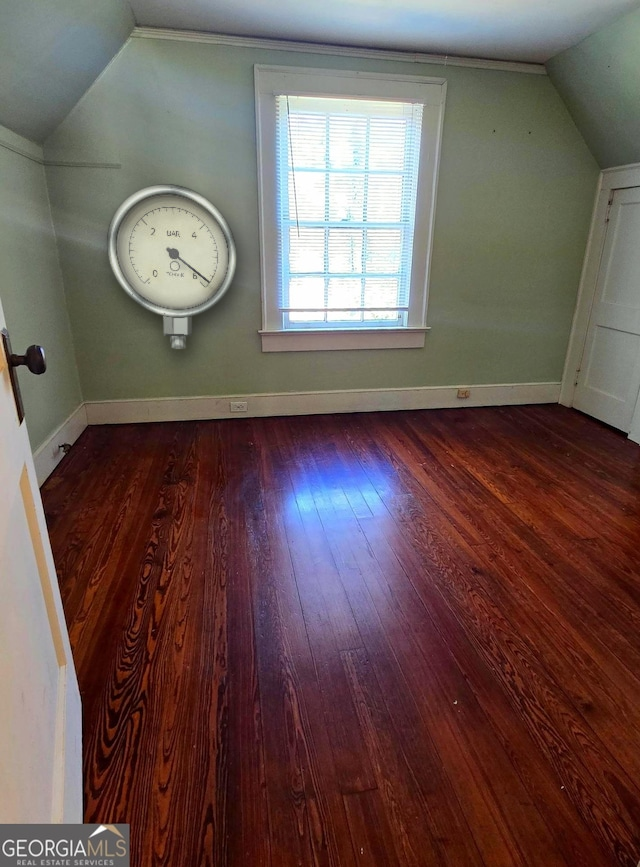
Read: 5.8bar
